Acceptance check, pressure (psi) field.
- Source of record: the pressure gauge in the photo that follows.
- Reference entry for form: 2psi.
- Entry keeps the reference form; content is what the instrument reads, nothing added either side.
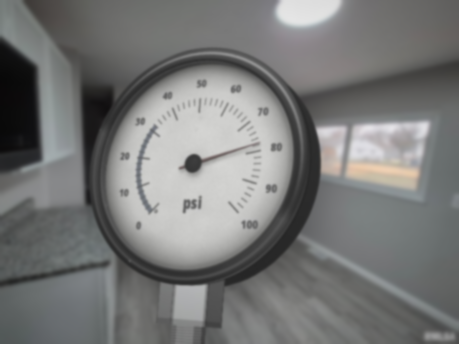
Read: 78psi
